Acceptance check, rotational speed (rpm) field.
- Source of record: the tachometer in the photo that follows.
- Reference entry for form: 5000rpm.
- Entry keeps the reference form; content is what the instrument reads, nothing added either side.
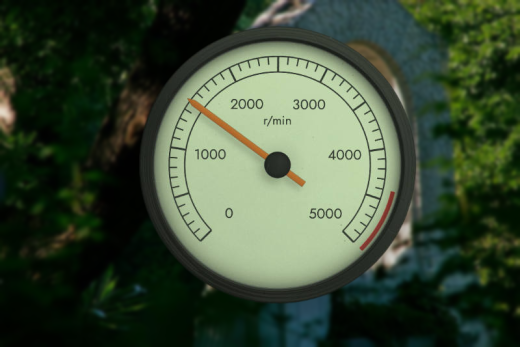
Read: 1500rpm
